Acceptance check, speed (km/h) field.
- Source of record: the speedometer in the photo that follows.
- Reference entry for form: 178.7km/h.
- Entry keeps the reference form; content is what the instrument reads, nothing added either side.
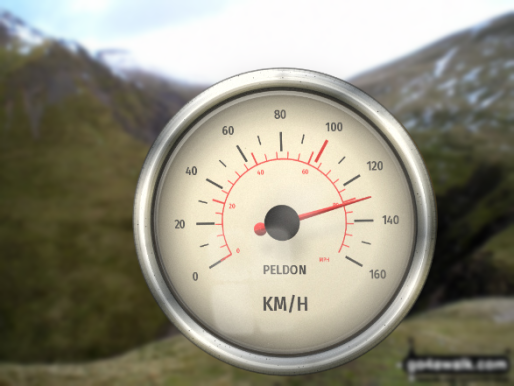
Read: 130km/h
